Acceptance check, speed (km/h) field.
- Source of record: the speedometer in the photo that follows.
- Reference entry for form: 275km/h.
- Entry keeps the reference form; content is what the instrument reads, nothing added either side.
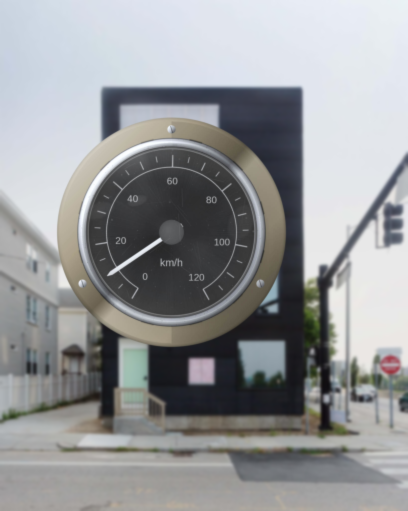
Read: 10km/h
